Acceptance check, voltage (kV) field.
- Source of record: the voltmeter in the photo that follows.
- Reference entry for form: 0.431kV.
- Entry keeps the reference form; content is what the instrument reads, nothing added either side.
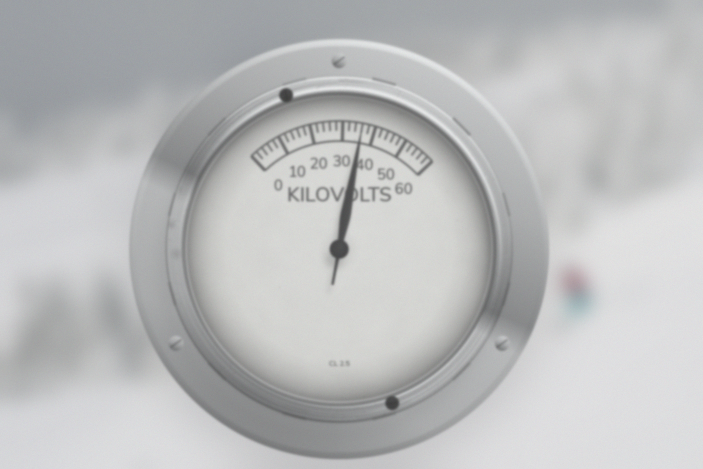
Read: 36kV
